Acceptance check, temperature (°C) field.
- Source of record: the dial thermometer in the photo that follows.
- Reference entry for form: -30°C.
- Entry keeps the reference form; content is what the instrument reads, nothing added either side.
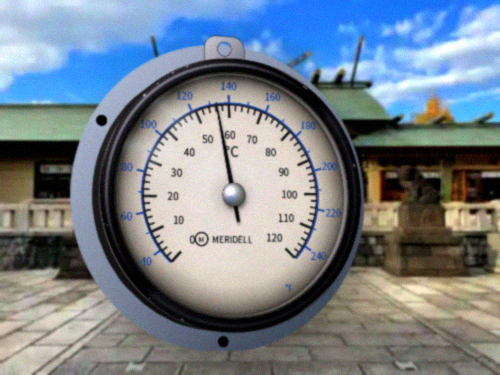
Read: 56°C
